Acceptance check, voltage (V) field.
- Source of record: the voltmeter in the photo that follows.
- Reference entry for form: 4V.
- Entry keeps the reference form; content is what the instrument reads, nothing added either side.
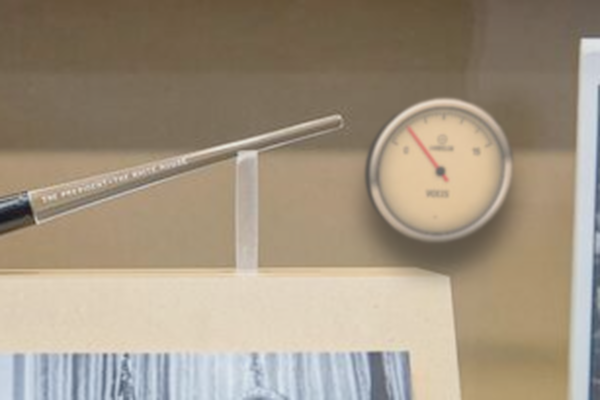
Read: 2.5V
